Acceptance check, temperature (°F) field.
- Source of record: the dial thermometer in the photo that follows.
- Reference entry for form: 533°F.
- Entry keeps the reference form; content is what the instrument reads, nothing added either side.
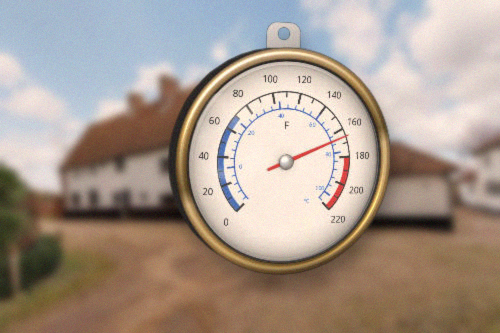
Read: 165°F
